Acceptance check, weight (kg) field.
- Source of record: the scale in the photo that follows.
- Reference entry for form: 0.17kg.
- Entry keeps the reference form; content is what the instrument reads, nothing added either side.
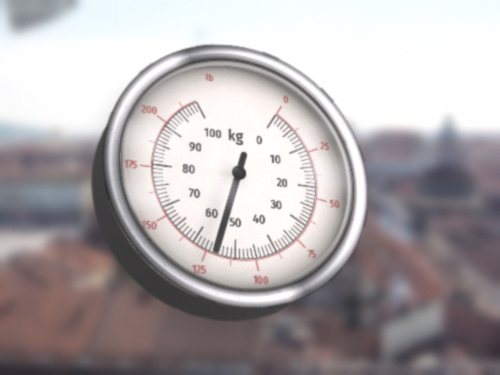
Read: 55kg
